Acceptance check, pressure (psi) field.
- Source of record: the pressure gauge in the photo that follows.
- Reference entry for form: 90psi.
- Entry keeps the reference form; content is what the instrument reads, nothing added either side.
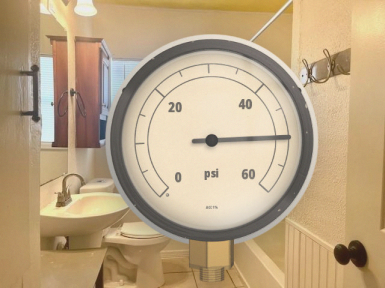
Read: 50psi
